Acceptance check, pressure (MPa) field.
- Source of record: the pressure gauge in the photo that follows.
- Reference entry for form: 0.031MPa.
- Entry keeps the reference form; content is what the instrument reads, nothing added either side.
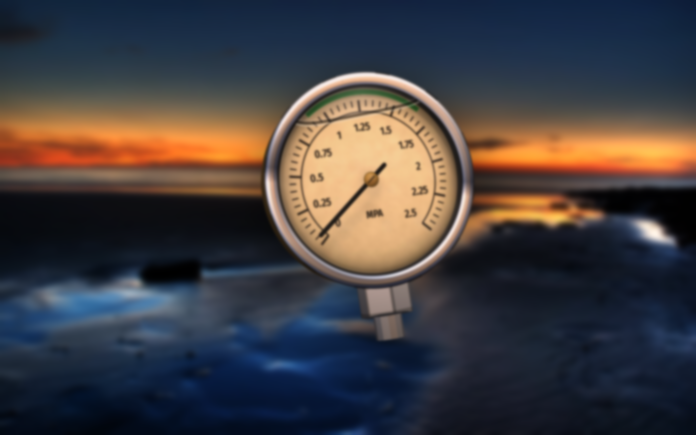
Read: 0.05MPa
